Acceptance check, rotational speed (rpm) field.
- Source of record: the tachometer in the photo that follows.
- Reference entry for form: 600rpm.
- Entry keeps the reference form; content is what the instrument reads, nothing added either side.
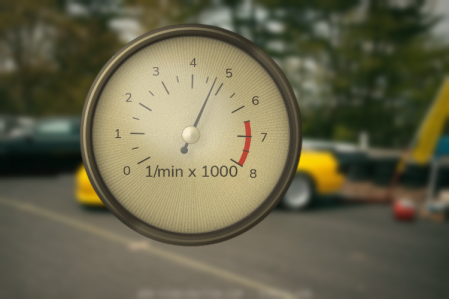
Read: 4750rpm
